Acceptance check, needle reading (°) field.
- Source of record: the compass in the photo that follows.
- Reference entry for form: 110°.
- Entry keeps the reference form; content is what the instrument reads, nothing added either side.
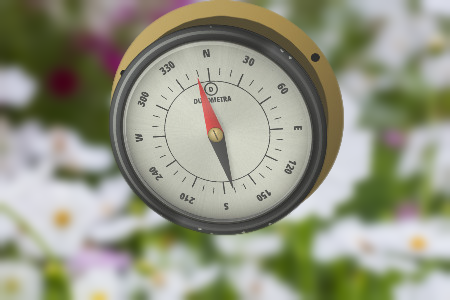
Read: 350°
